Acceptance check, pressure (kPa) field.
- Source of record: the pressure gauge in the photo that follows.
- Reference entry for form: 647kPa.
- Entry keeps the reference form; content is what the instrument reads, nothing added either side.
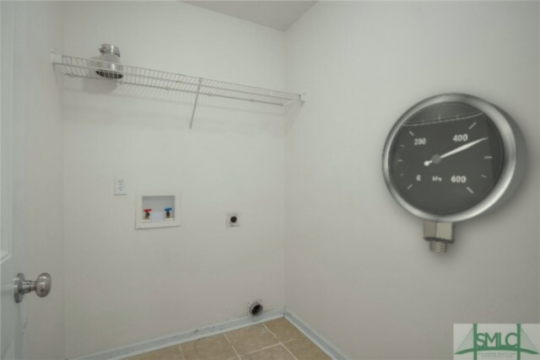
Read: 450kPa
